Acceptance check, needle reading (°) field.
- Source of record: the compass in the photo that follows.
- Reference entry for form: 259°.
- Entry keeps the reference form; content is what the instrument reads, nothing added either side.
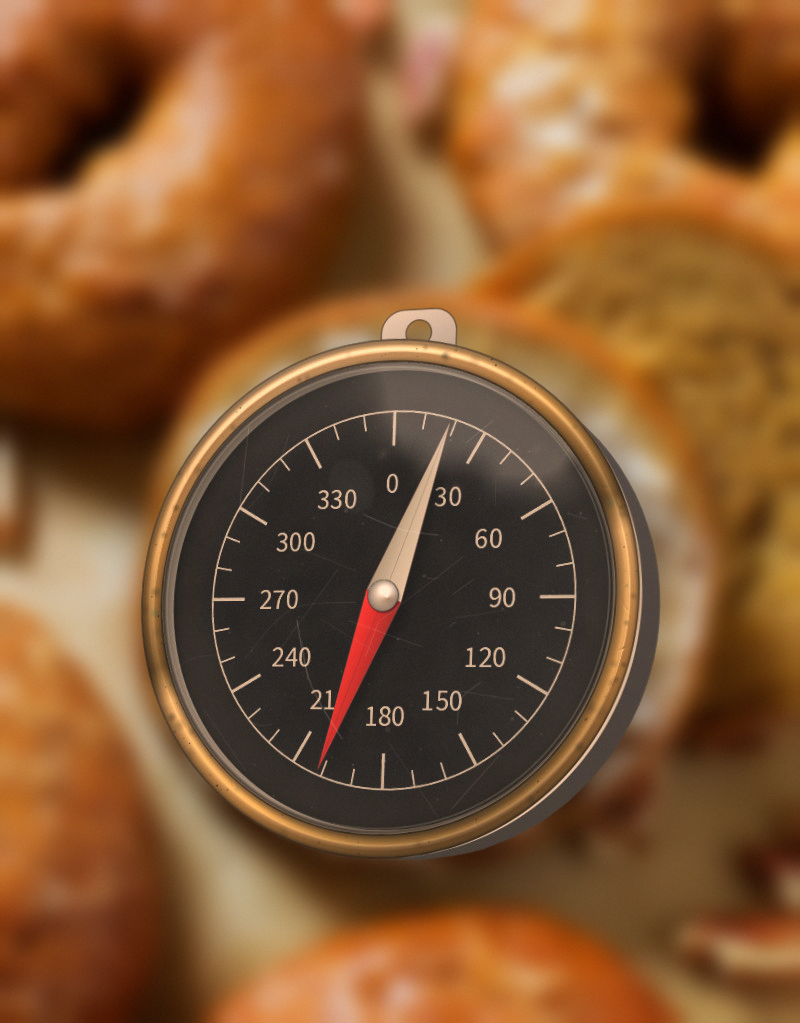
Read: 200°
